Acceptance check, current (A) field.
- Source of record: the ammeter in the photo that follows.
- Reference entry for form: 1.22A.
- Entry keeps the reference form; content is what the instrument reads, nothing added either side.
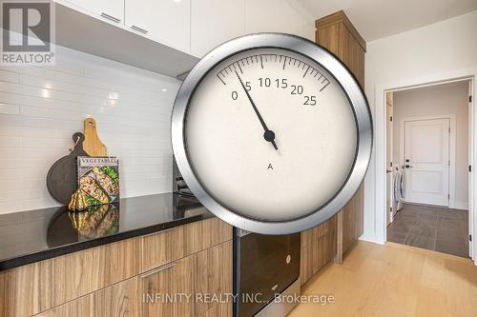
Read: 4A
